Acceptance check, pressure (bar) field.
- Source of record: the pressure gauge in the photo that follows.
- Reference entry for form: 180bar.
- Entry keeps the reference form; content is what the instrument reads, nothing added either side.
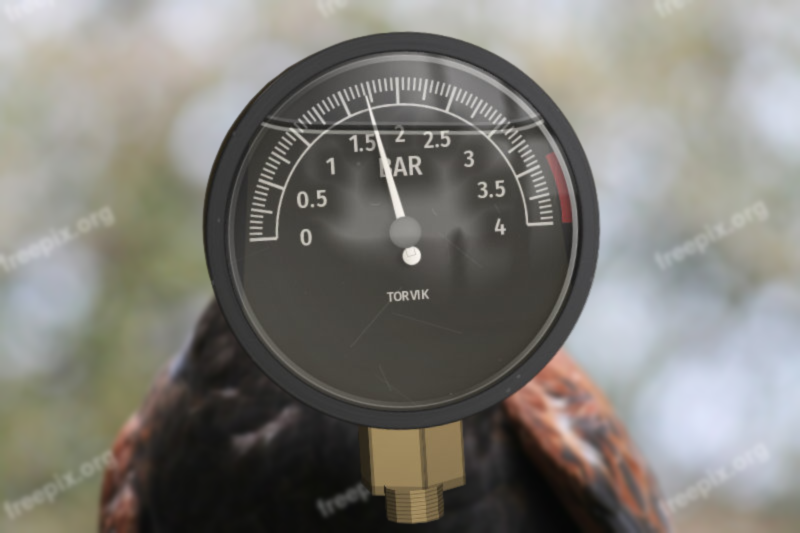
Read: 1.7bar
